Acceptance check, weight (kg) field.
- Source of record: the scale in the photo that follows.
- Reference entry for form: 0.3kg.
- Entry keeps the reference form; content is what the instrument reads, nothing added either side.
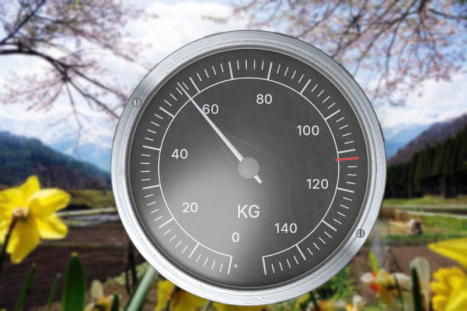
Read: 57kg
